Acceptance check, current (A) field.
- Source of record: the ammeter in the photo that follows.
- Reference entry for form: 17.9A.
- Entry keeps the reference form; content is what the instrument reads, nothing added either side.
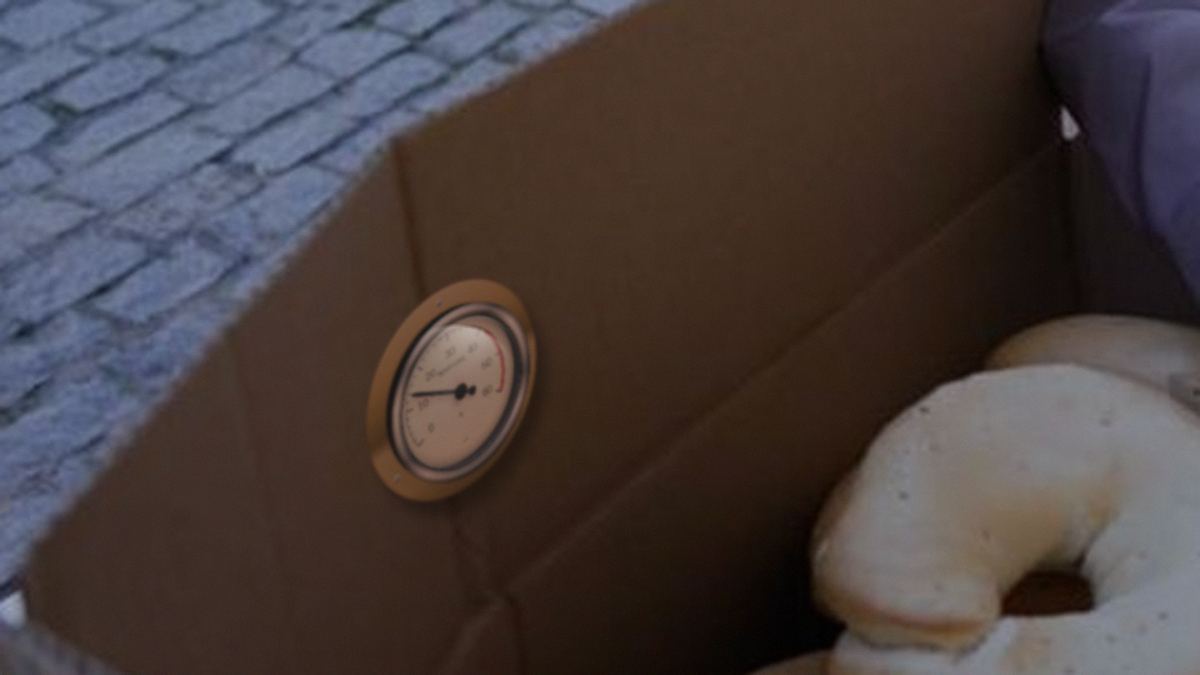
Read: 14A
